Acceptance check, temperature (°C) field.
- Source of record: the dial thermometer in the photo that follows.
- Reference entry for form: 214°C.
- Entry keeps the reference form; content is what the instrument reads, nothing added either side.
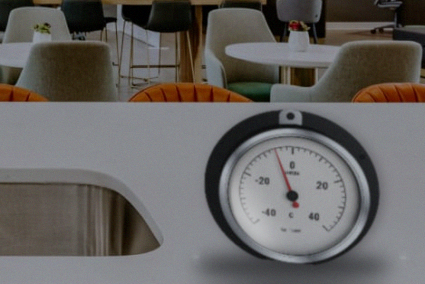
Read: -6°C
